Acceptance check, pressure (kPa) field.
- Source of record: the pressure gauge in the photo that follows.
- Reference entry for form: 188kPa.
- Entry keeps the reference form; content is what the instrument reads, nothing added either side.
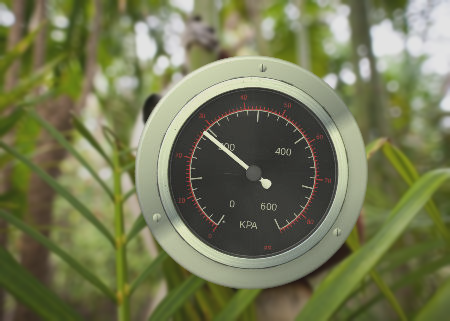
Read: 190kPa
